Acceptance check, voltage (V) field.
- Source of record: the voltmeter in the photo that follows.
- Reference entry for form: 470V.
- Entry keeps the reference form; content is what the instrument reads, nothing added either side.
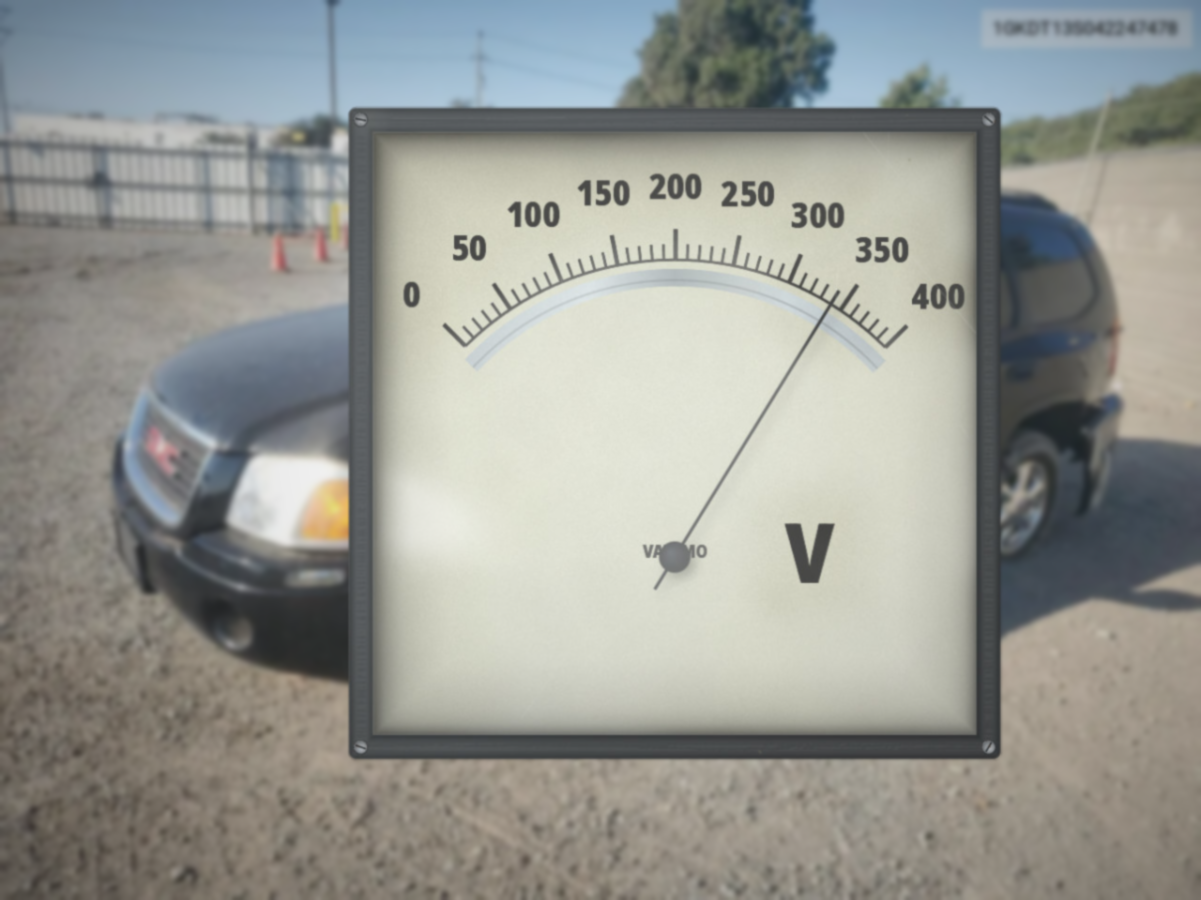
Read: 340V
